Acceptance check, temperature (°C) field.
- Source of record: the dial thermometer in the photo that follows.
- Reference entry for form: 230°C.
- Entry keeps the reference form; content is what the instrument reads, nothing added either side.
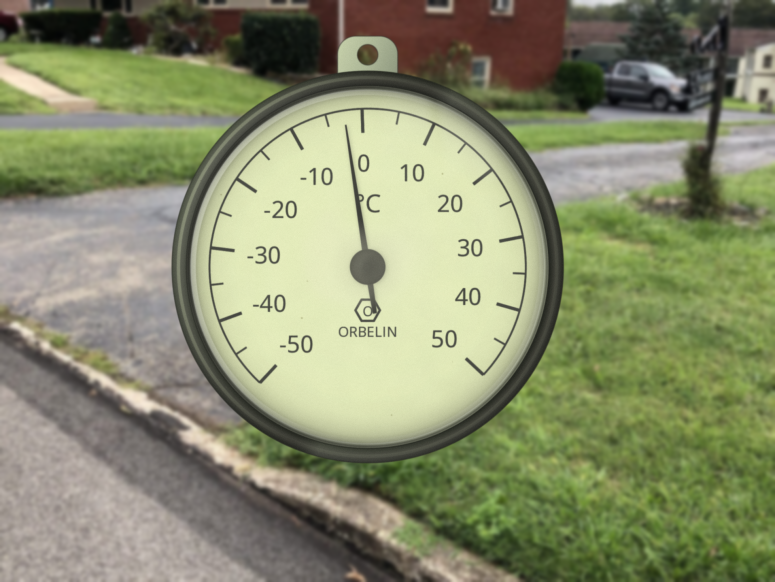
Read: -2.5°C
